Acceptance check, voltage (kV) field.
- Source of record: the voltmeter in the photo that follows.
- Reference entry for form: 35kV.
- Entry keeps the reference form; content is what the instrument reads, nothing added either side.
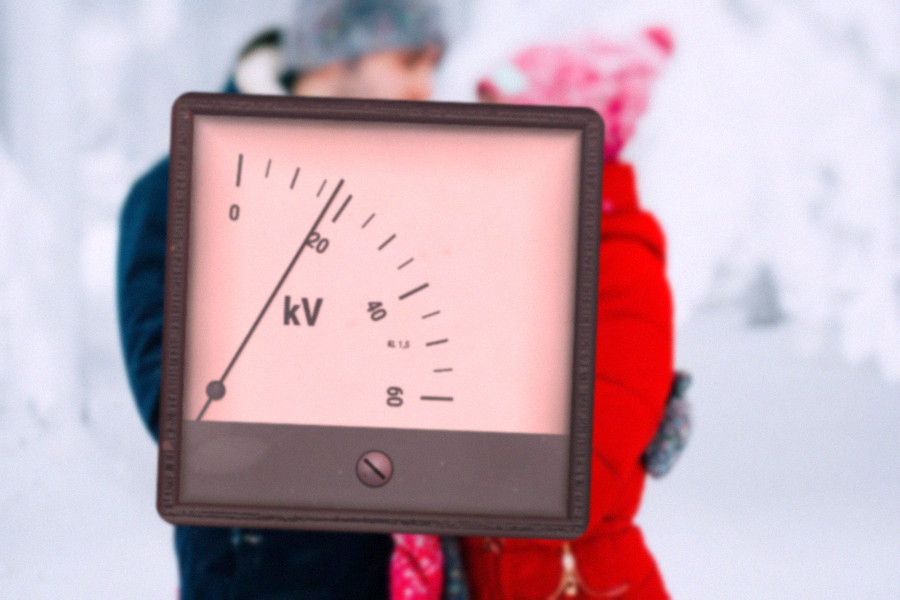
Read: 17.5kV
